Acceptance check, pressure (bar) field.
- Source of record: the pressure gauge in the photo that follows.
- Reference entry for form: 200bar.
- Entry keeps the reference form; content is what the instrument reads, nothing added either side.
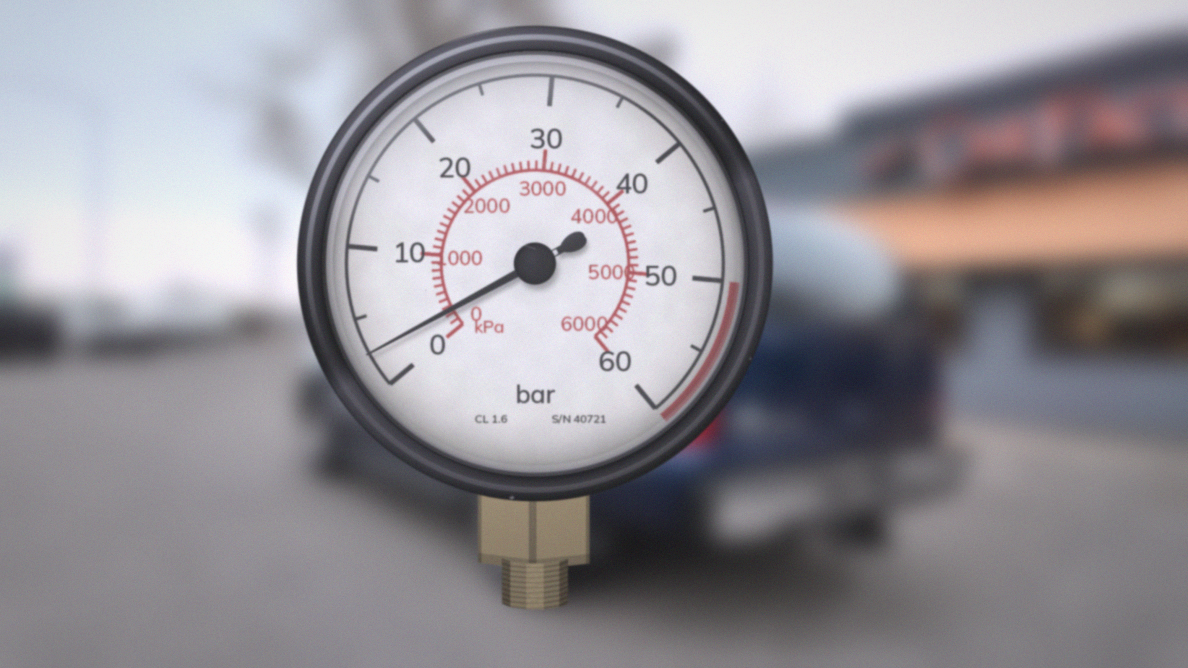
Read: 2.5bar
